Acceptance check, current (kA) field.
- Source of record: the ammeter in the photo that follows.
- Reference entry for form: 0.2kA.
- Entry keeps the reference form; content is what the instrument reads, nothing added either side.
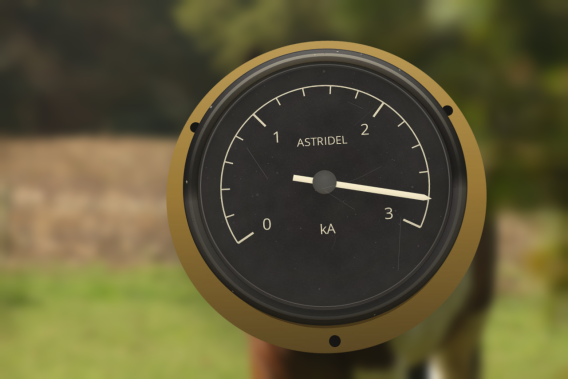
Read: 2.8kA
